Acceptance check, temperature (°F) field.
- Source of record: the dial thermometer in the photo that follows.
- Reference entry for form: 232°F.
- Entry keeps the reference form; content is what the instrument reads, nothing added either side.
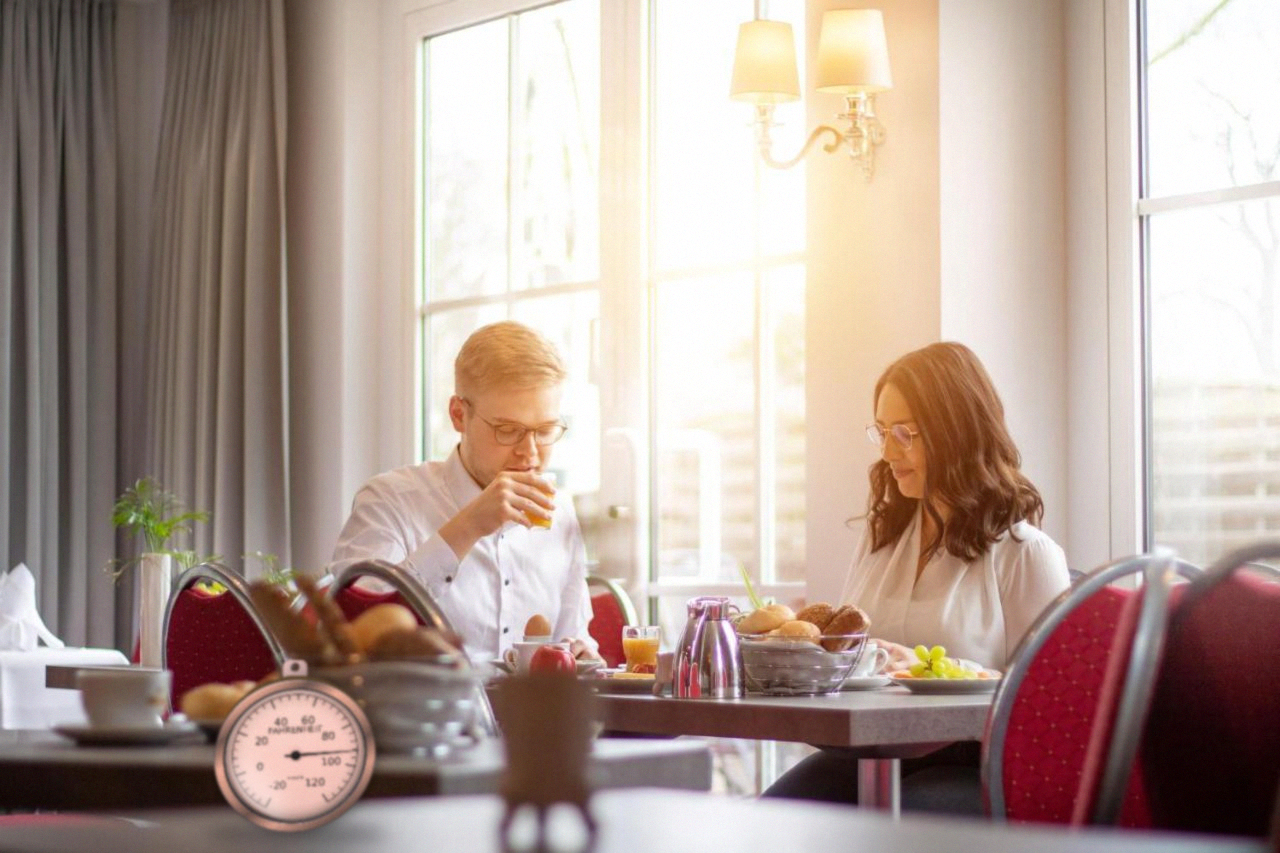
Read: 92°F
